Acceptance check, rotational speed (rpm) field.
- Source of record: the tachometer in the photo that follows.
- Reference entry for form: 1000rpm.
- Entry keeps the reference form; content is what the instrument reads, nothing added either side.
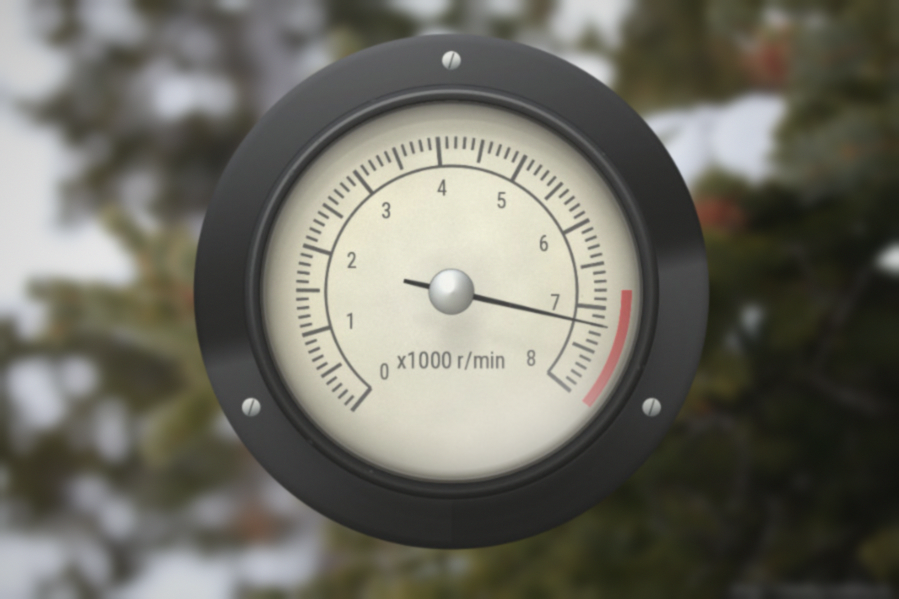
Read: 7200rpm
